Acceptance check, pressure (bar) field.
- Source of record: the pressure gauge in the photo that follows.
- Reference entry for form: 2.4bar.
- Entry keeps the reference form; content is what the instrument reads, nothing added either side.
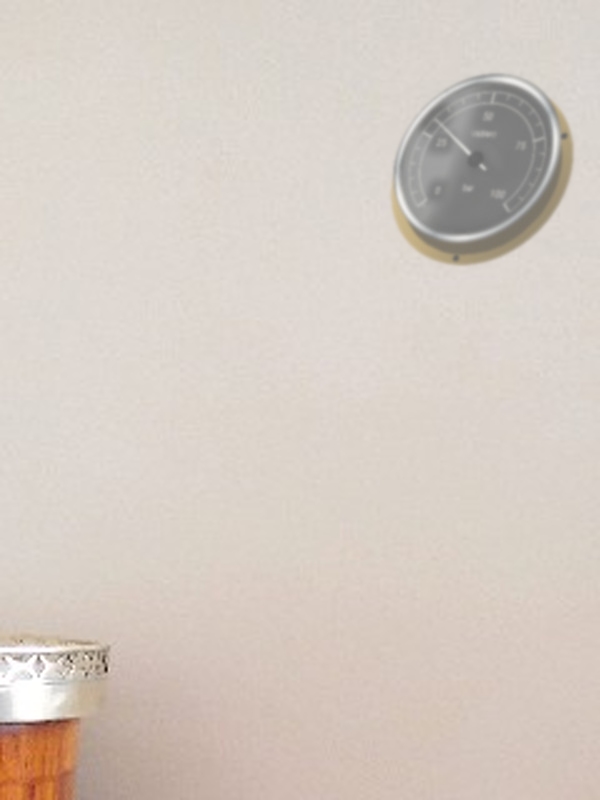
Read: 30bar
